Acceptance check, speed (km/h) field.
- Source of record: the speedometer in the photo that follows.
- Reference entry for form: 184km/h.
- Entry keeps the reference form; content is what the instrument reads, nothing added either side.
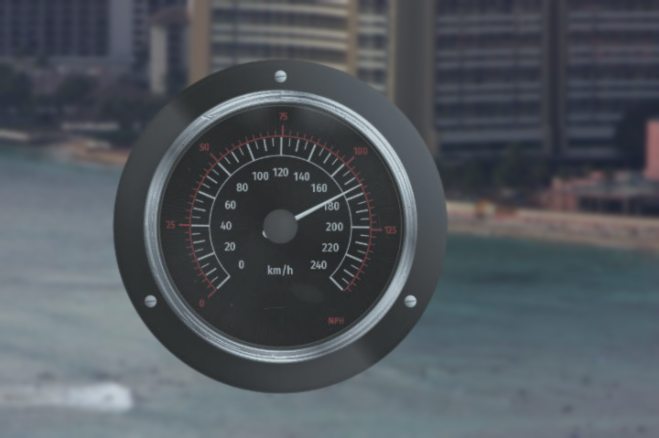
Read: 175km/h
